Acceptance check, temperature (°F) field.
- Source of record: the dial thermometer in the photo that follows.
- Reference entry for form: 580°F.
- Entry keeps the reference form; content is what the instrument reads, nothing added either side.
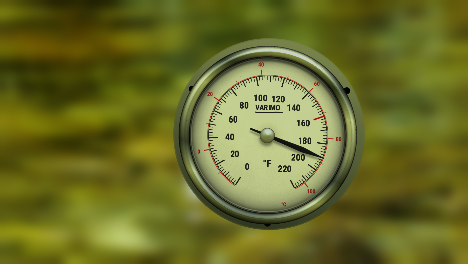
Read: 190°F
